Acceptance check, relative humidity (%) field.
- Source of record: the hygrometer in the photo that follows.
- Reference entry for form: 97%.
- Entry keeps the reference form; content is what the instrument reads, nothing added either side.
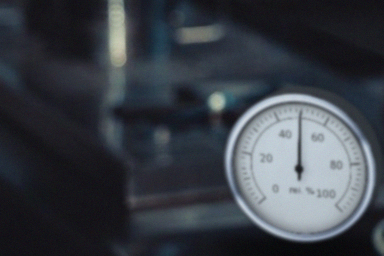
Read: 50%
